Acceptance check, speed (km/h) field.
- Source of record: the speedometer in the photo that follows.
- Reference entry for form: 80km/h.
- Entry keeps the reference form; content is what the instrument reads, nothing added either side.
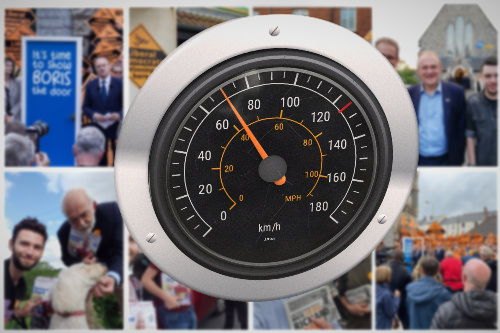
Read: 70km/h
